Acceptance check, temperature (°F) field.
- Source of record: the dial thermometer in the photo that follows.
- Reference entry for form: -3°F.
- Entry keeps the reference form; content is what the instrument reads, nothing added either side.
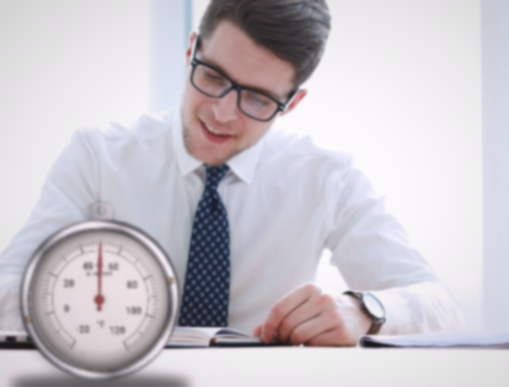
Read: 50°F
